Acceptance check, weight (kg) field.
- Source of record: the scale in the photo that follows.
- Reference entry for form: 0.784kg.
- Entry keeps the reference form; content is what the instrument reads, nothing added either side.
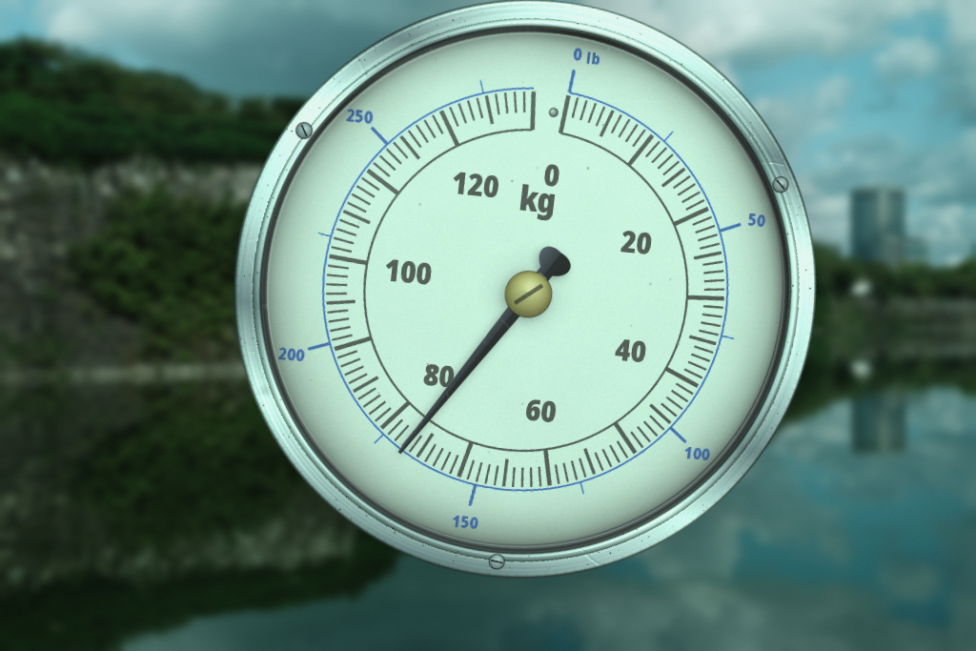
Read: 77kg
